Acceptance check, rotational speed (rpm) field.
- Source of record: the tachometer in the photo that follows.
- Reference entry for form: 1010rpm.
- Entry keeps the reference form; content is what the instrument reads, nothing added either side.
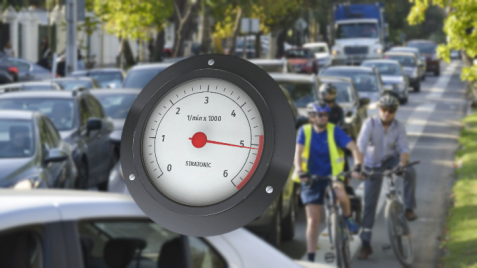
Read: 5100rpm
